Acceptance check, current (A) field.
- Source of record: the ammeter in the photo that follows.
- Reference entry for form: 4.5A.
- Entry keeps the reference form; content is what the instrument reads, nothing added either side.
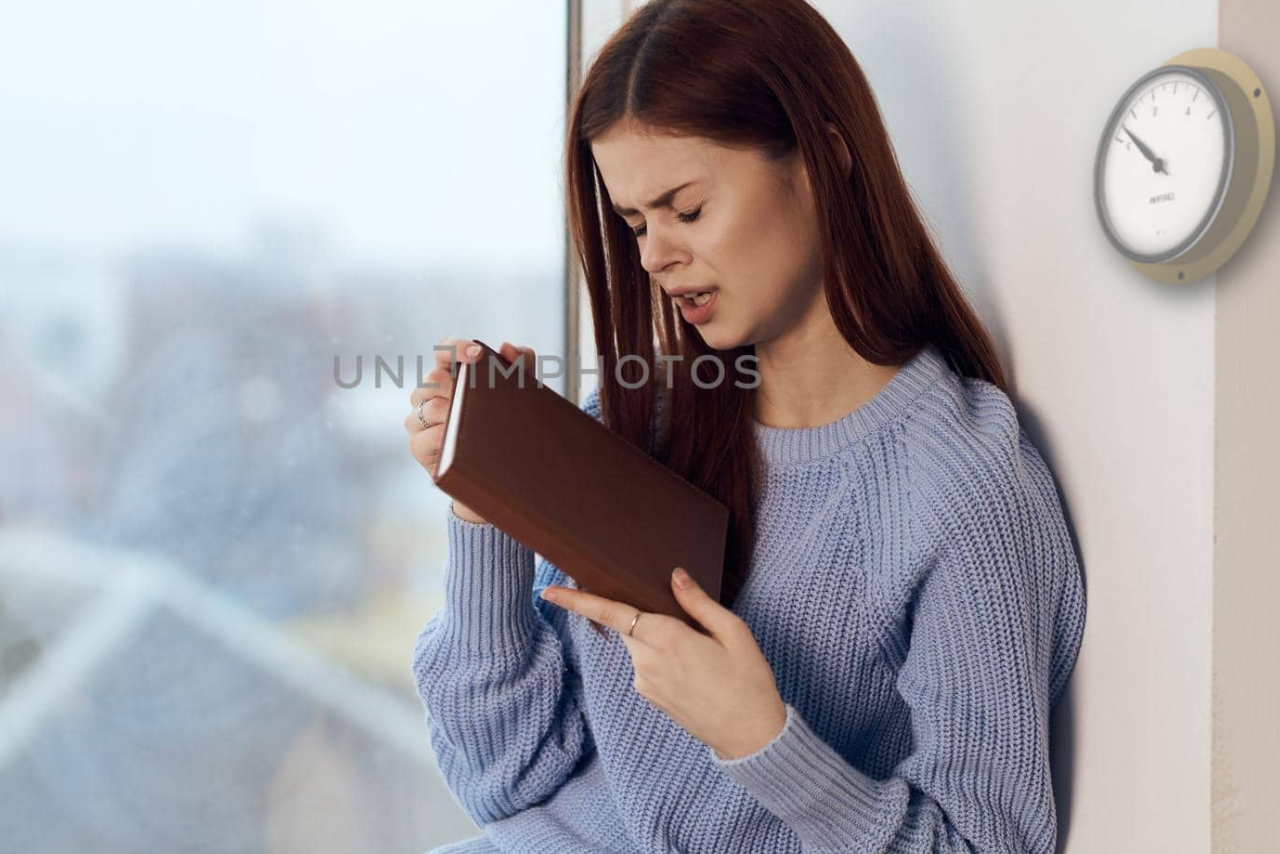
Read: 0.5A
